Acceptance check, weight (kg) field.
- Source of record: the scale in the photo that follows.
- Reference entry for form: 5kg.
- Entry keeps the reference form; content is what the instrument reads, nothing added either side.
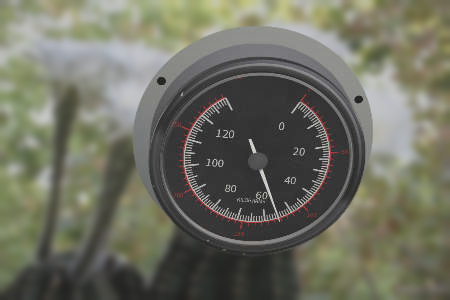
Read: 55kg
